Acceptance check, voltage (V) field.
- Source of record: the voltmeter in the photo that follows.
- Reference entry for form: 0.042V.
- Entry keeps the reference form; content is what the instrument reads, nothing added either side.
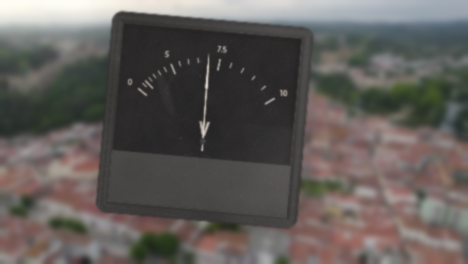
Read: 7V
